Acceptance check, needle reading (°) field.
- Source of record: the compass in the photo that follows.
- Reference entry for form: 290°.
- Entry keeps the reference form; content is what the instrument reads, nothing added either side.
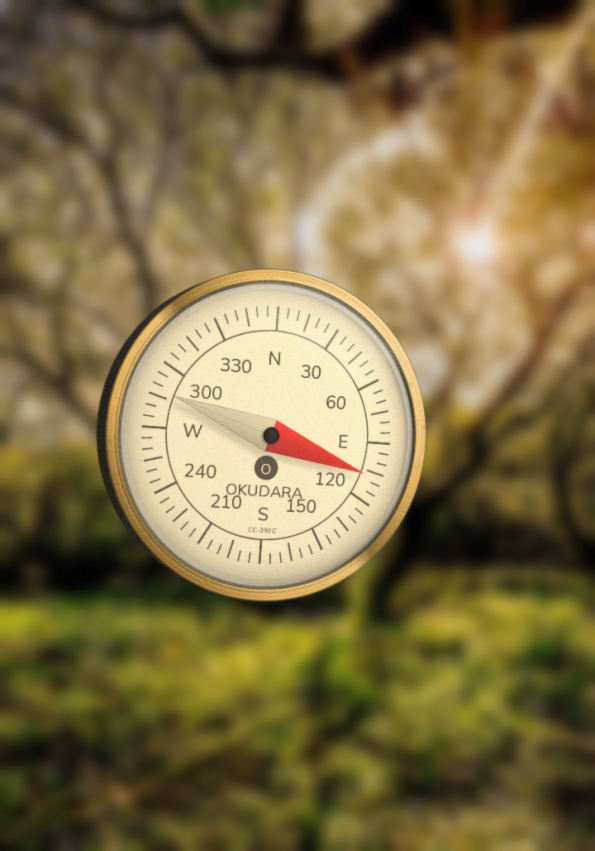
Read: 107.5°
